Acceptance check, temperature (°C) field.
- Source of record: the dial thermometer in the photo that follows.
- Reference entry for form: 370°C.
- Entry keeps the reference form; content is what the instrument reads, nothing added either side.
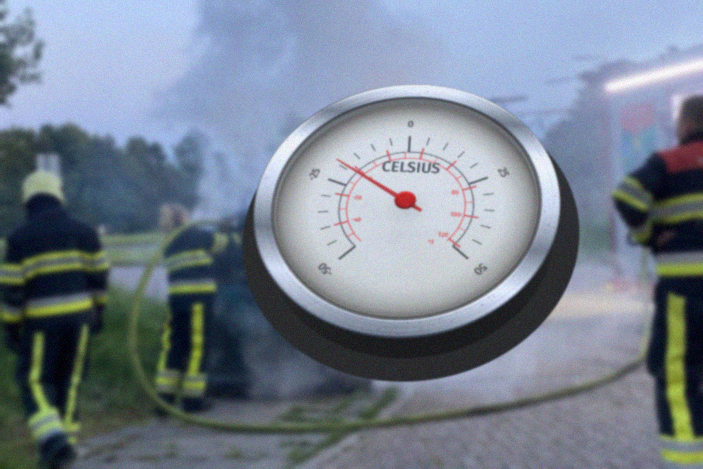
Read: -20°C
